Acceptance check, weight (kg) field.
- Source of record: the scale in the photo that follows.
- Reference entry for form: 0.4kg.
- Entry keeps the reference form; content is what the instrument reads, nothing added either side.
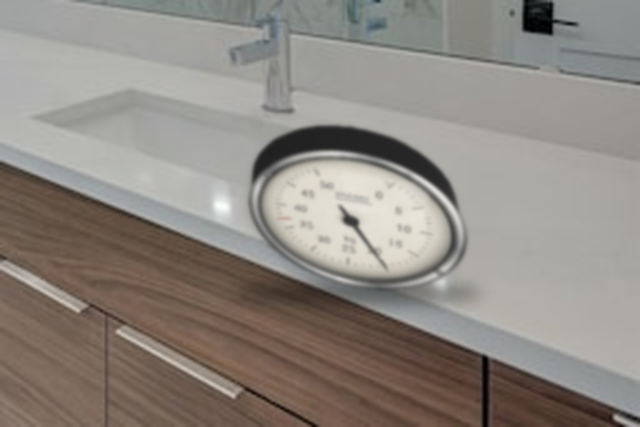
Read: 20kg
